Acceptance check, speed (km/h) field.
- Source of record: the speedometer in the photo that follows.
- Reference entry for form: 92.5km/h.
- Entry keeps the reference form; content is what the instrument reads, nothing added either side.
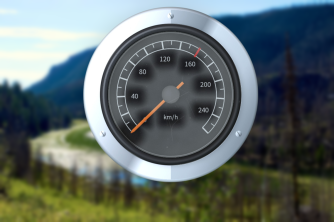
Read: 0km/h
